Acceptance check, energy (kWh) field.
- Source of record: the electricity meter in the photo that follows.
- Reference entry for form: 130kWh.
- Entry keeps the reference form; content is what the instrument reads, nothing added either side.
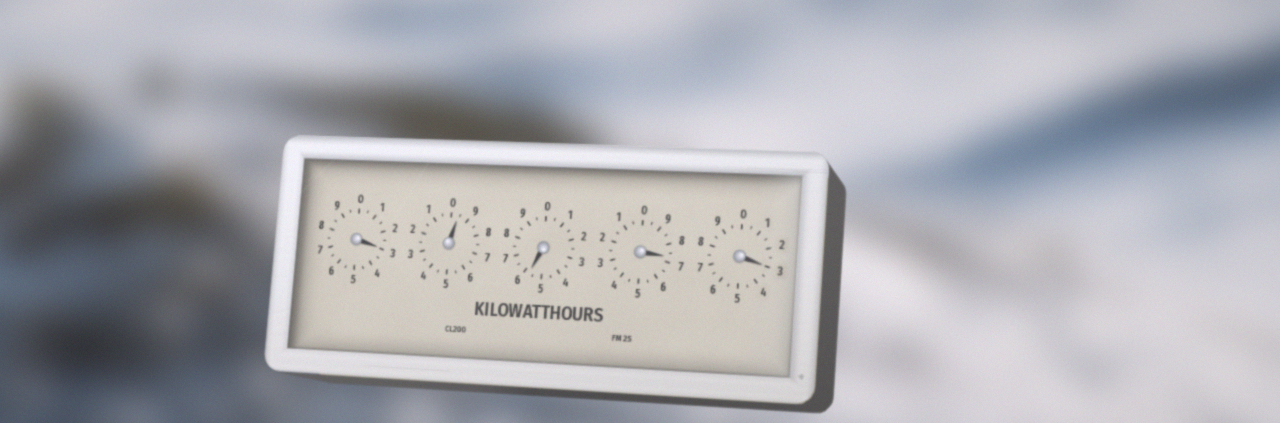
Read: 29573kWh
